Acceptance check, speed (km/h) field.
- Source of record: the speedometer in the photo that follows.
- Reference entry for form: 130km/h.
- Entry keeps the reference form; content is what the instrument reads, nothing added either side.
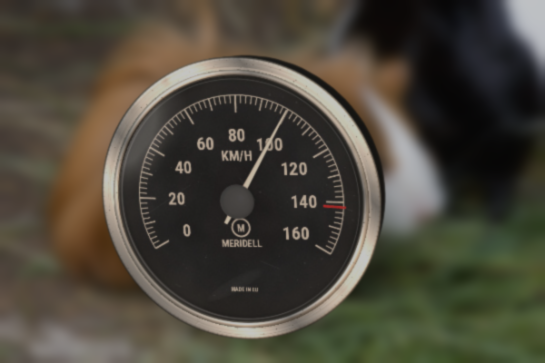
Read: 100km/h
